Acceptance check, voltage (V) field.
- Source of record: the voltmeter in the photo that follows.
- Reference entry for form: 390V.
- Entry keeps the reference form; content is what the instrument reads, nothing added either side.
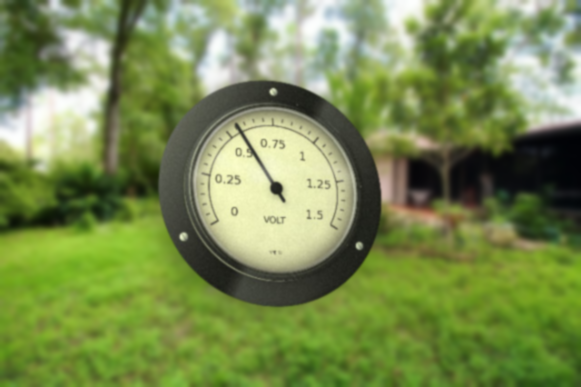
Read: 0.55V
